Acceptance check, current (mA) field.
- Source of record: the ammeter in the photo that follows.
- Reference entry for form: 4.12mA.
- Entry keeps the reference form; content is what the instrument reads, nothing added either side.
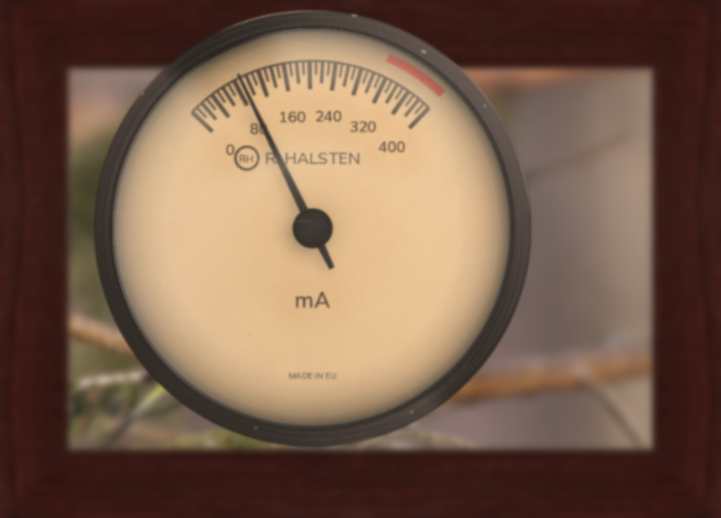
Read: 90mA
